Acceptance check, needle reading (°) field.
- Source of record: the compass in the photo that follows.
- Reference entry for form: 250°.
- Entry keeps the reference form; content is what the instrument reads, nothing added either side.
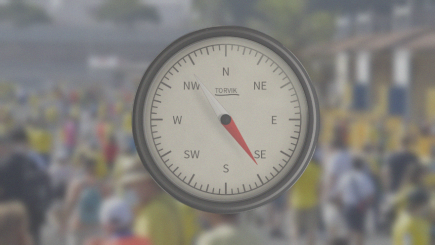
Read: 145°
